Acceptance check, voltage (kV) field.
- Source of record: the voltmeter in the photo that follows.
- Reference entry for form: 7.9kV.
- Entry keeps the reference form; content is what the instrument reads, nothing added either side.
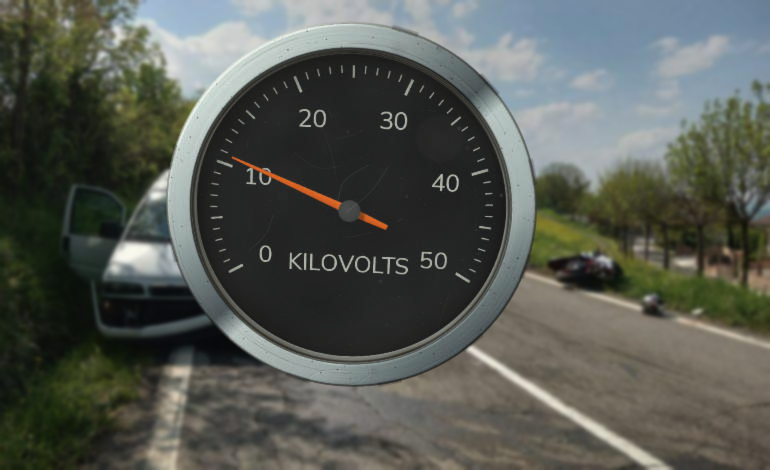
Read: 11kV
